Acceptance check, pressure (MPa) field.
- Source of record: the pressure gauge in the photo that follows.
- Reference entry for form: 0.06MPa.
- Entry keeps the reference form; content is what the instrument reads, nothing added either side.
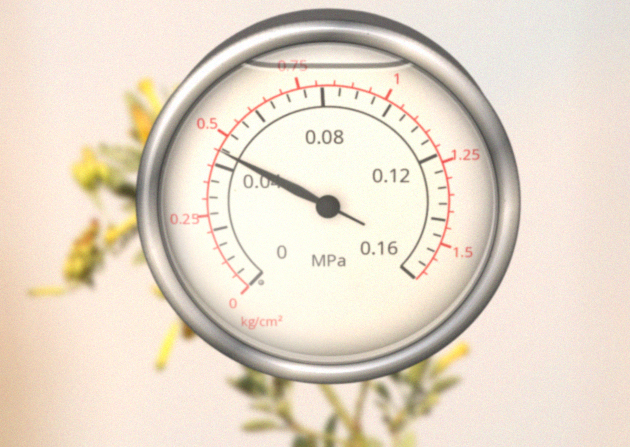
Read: 0.045MPa
